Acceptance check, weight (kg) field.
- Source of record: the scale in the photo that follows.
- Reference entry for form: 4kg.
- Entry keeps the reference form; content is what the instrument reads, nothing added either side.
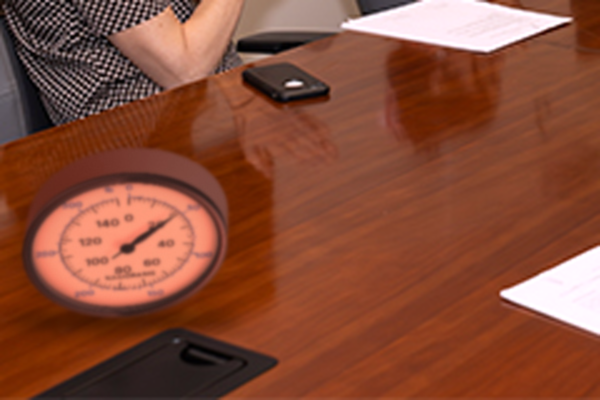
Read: 20kg
